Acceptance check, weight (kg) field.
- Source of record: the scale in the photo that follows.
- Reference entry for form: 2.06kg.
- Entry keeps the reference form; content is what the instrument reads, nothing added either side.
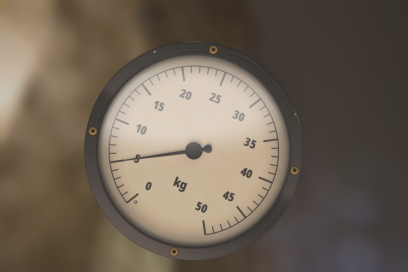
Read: 5kg
